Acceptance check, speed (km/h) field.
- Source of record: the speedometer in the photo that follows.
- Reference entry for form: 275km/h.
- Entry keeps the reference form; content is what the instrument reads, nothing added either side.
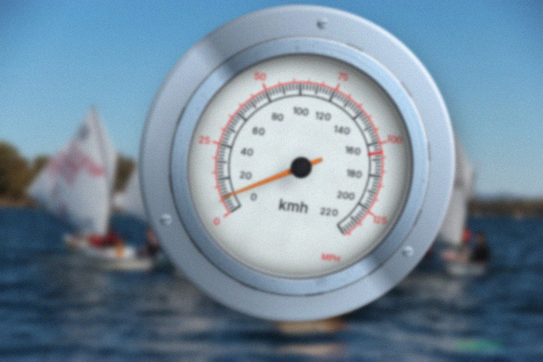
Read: 10km/h
